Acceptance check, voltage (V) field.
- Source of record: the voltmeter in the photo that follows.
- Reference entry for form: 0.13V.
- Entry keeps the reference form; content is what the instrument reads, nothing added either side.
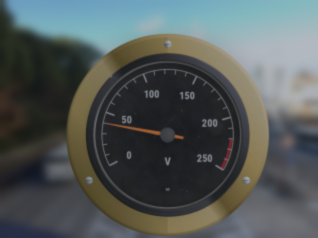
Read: 40V
